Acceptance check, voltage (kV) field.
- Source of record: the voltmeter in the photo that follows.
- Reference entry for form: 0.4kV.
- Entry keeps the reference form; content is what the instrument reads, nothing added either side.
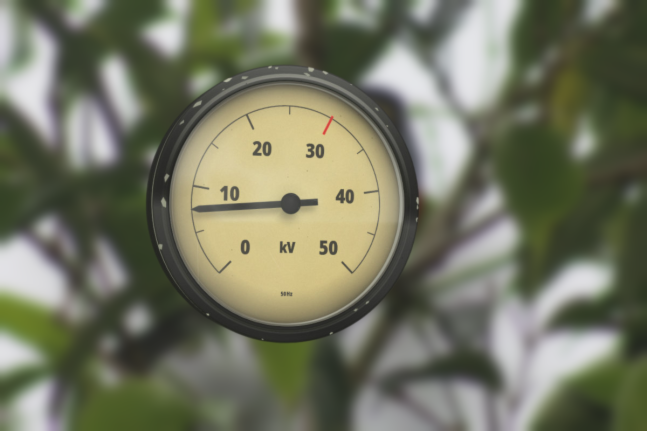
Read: 7.5kV
